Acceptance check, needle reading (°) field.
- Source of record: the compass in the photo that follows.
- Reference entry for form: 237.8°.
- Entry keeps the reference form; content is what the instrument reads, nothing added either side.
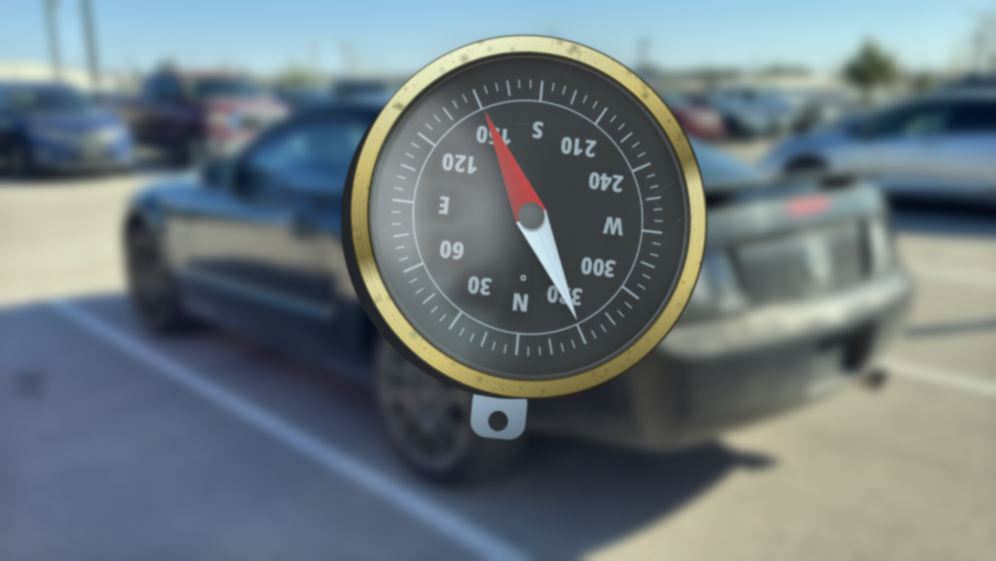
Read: 150°
